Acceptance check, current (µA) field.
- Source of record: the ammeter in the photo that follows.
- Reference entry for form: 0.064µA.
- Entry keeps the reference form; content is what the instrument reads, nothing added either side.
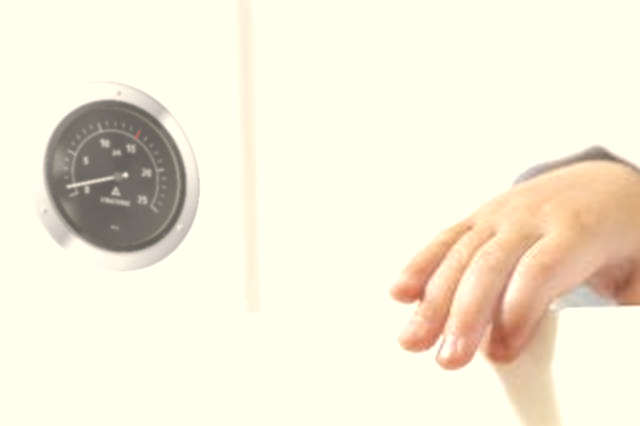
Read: 1µA
